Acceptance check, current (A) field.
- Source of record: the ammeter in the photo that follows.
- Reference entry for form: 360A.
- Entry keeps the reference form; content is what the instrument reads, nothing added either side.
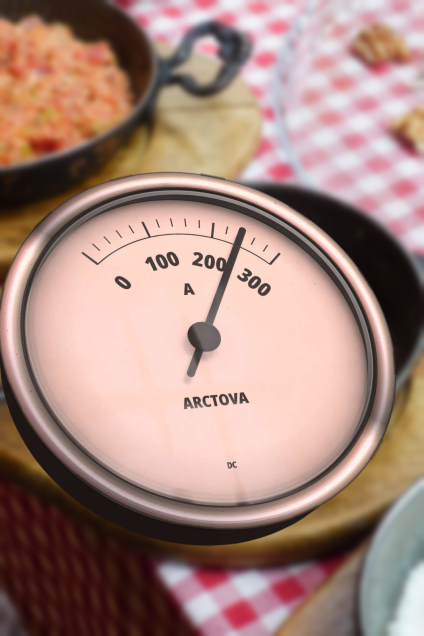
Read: 240A
